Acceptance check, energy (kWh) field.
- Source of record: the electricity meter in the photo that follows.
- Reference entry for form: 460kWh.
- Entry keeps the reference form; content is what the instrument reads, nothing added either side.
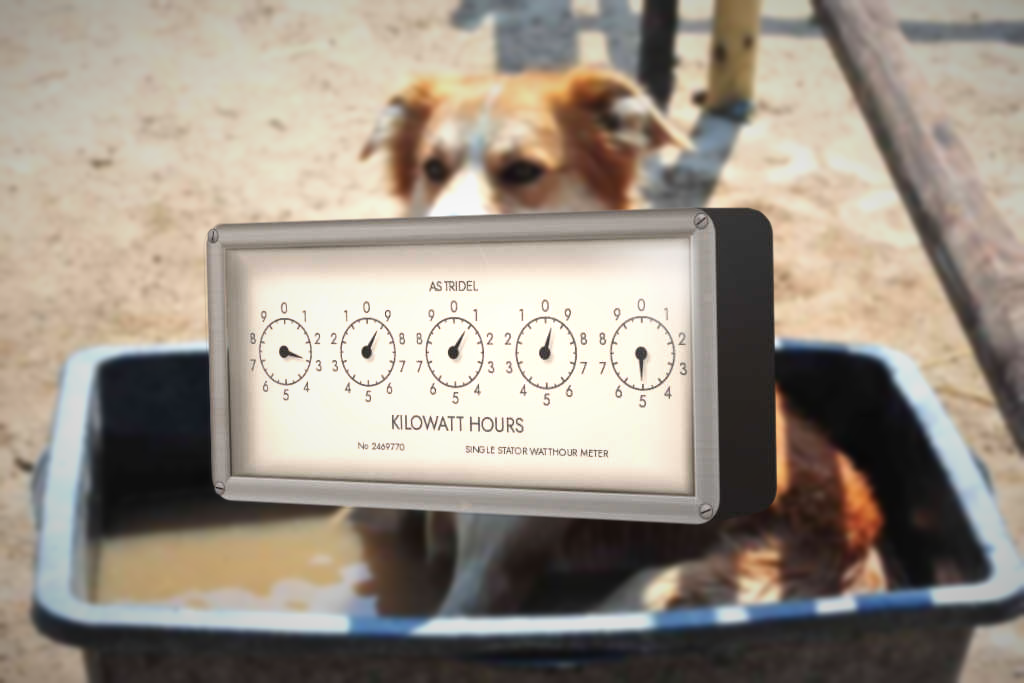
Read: 29095kWh
